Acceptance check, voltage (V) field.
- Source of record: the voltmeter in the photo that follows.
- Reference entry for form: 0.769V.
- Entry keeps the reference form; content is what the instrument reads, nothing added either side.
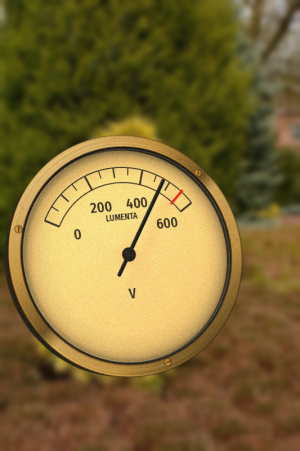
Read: 475V
